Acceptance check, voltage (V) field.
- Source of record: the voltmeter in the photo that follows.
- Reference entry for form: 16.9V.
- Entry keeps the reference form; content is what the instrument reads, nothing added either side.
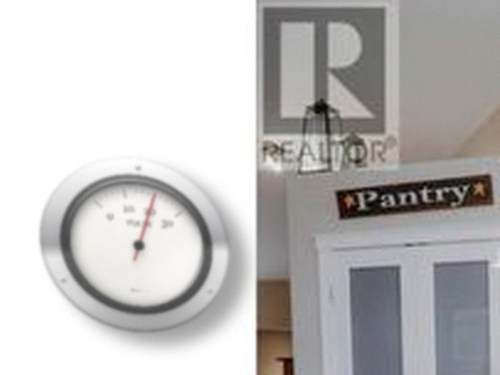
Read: 20V
